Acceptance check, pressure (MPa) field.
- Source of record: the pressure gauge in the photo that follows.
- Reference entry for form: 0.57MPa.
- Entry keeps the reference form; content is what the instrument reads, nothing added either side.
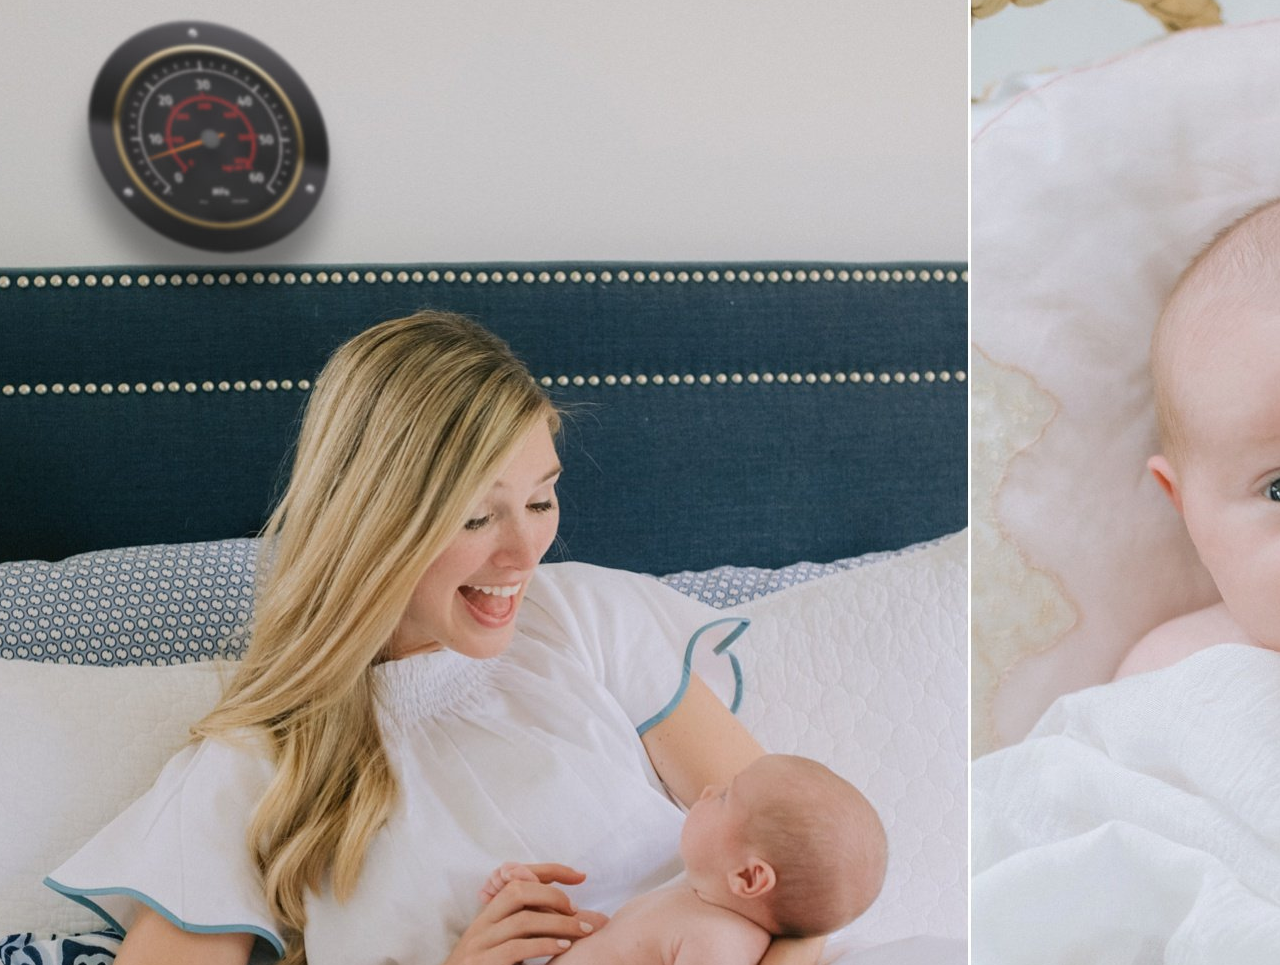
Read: 6MPa
